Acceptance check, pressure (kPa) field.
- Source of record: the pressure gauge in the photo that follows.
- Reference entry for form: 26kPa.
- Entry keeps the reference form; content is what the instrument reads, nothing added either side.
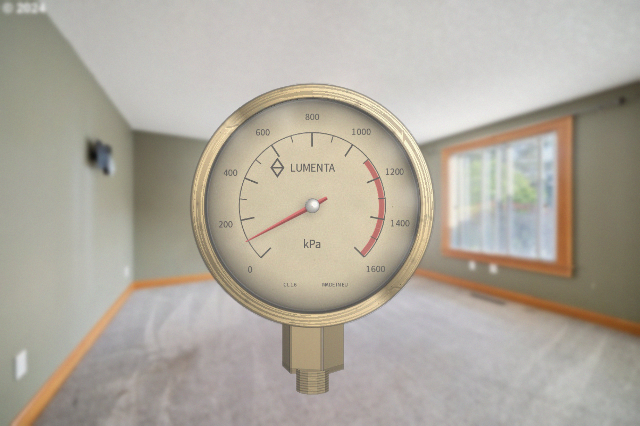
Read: 100kPa
